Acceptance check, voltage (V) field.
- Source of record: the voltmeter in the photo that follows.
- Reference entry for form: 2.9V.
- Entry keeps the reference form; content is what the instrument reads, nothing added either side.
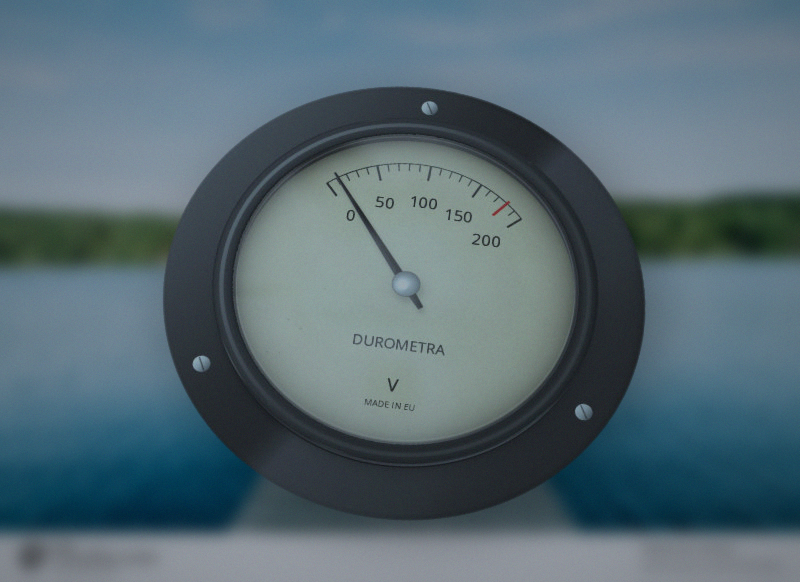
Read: 10V
